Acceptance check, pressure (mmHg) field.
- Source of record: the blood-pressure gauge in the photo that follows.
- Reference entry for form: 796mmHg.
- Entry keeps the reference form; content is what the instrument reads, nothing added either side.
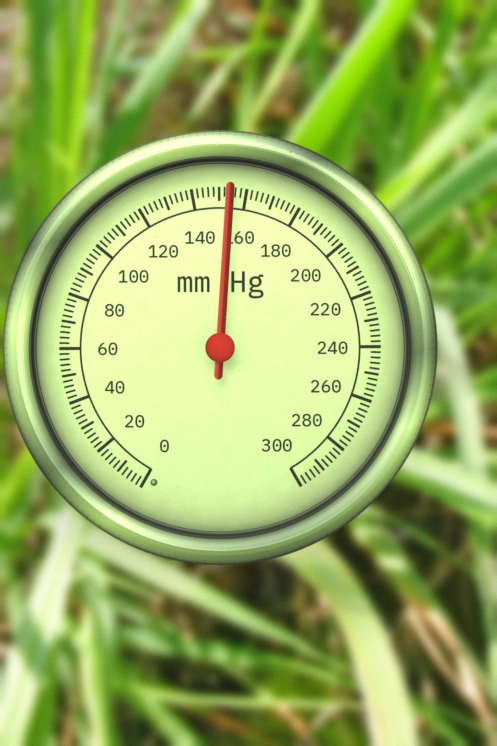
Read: 154mmHg
